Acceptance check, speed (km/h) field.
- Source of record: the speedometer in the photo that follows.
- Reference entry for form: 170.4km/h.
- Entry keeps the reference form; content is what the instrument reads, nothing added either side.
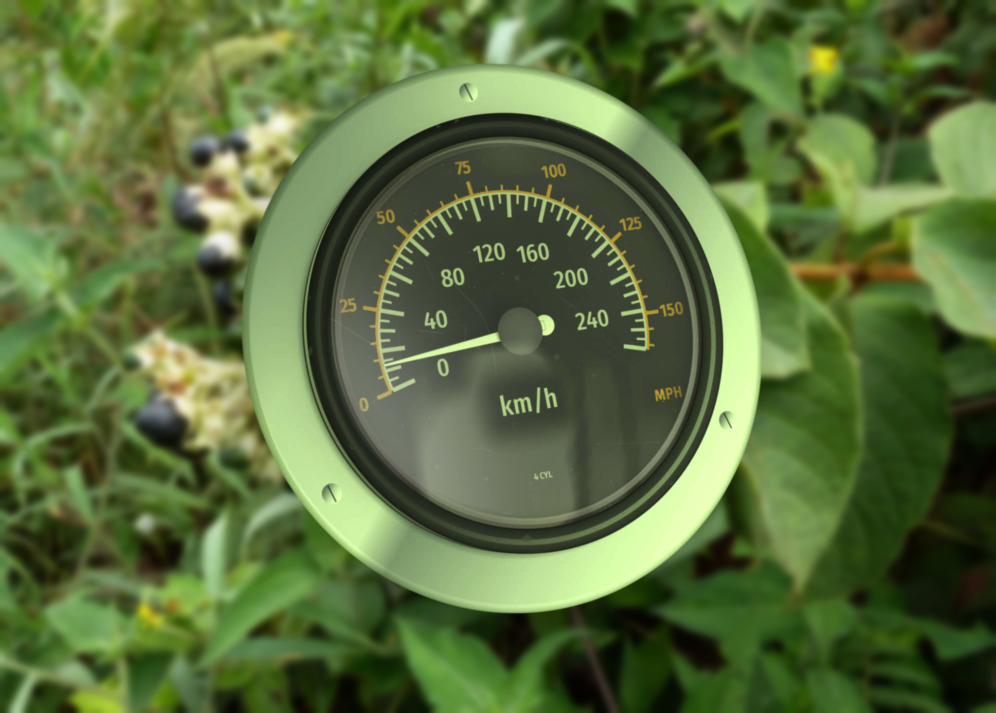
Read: 12.5km/h
